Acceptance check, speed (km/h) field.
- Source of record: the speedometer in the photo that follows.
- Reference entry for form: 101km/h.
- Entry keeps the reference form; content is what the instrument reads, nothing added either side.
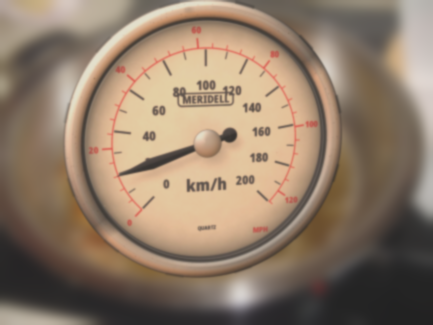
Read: 20km/h
